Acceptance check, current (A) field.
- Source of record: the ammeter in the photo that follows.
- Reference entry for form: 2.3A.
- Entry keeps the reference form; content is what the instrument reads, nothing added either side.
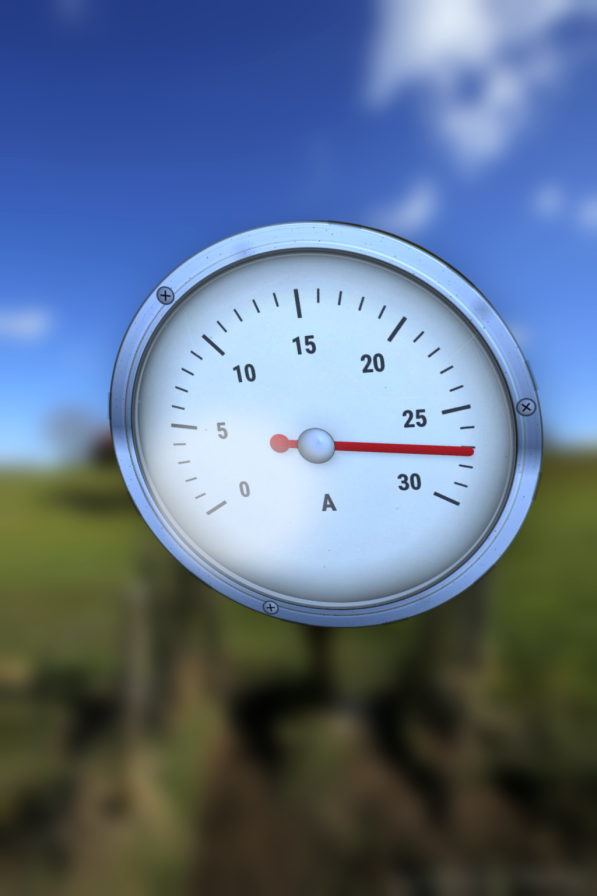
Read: 27A
